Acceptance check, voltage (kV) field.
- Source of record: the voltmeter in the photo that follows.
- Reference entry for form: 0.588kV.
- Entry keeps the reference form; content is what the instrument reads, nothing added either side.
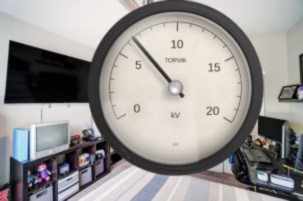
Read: 6.5kV
